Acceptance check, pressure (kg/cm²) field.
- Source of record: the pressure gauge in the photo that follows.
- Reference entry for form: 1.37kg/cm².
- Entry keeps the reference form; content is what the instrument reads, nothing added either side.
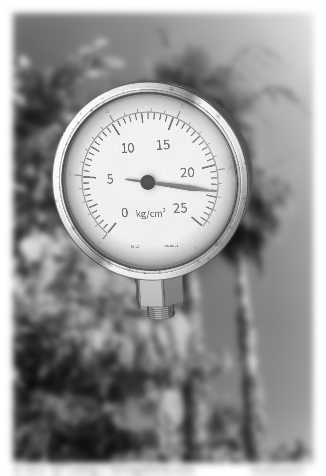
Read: 22kg/cm²
